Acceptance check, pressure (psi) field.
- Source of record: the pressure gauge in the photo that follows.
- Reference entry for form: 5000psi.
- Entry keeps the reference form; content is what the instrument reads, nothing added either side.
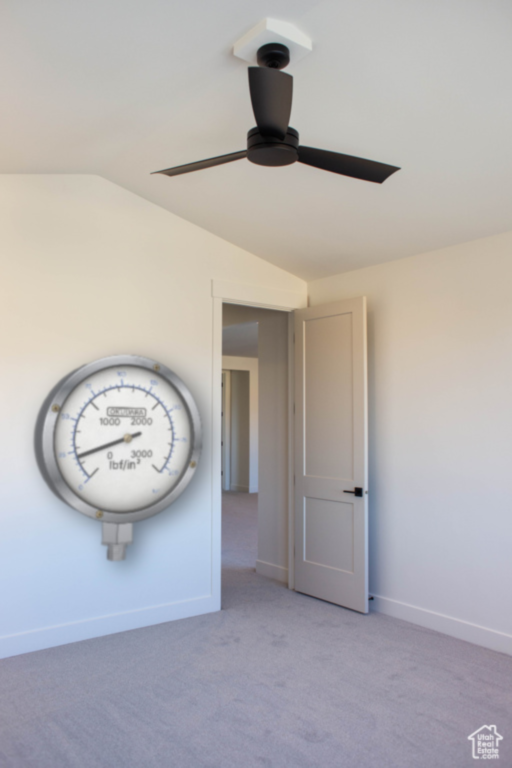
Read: 300psi
